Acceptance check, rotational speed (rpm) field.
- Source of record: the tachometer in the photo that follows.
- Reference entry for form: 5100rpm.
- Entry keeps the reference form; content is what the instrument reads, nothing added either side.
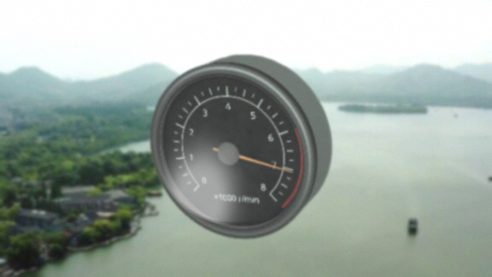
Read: 7000rpm
